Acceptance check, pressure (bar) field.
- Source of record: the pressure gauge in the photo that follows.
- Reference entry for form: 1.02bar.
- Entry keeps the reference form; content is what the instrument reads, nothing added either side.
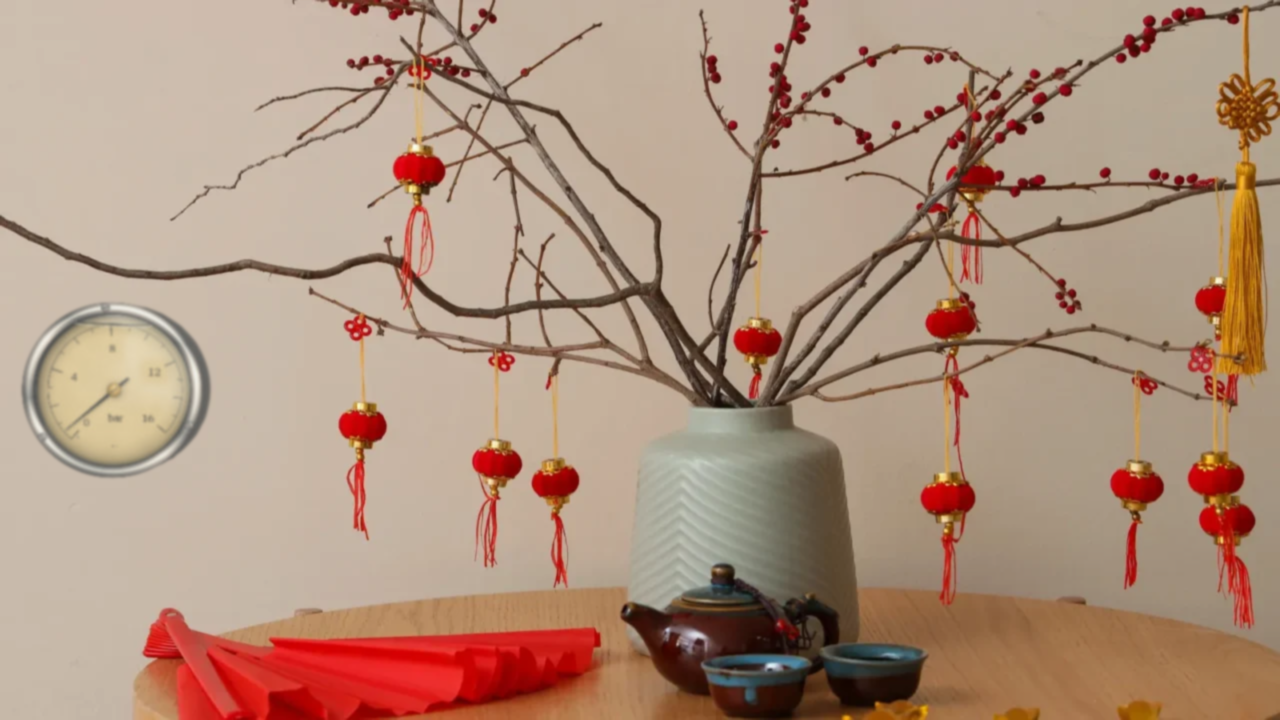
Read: 0.5bar
